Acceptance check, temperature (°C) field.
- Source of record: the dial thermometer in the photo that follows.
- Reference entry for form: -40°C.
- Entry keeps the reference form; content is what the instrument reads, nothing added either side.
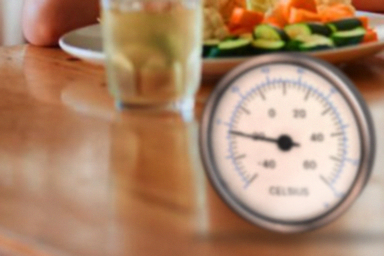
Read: -20°C
